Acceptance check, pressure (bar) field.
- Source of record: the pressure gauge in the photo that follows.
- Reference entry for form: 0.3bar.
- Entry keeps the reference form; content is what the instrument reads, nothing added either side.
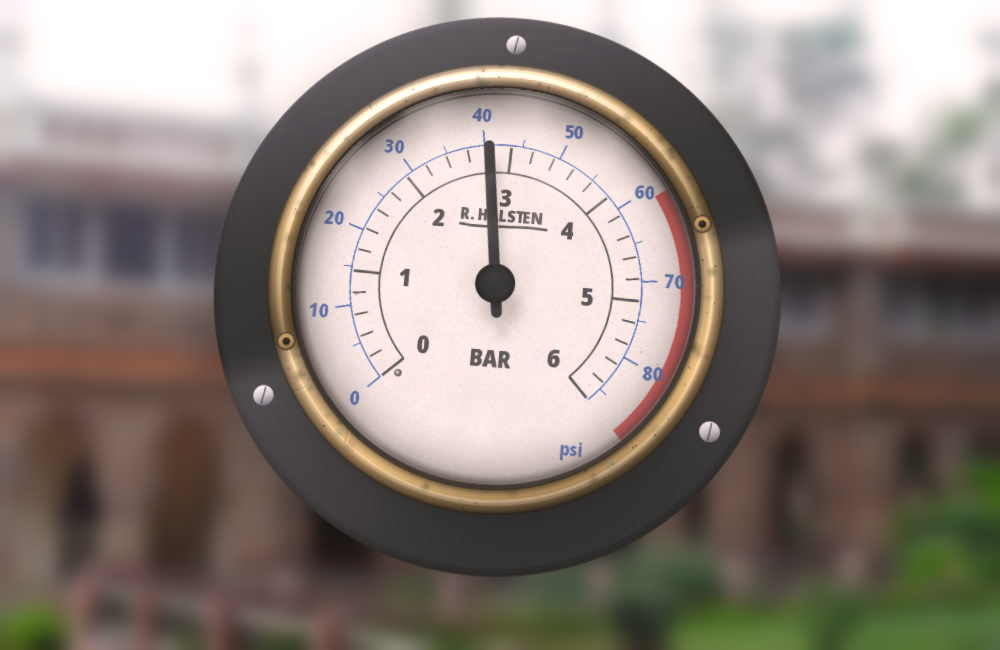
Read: 2.8bar
